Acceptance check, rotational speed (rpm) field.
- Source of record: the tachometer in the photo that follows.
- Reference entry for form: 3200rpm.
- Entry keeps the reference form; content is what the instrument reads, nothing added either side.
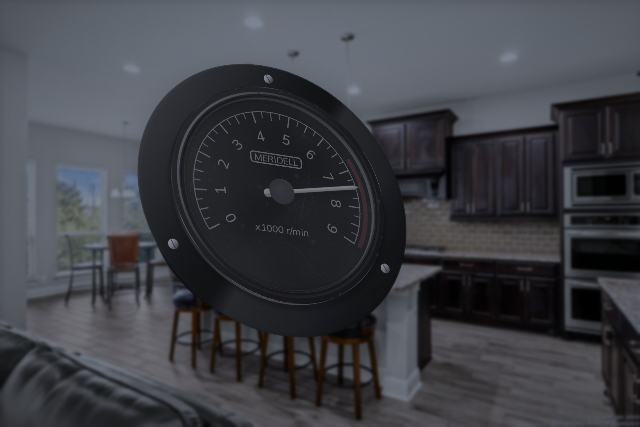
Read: 7500rpm
